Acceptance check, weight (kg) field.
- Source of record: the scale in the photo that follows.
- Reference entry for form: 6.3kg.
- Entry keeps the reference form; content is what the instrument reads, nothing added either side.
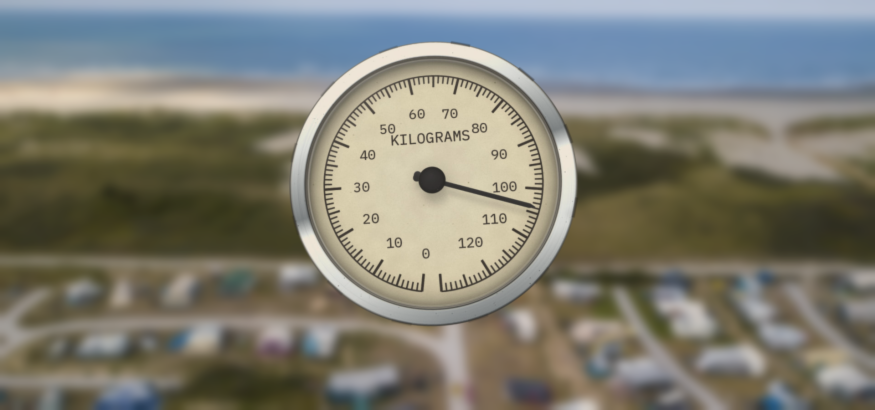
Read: 104kg
